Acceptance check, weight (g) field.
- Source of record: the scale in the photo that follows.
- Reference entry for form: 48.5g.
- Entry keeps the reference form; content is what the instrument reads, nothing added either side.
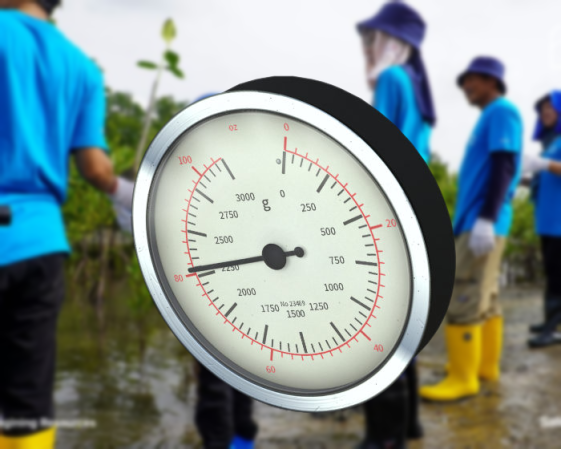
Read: 2300g
